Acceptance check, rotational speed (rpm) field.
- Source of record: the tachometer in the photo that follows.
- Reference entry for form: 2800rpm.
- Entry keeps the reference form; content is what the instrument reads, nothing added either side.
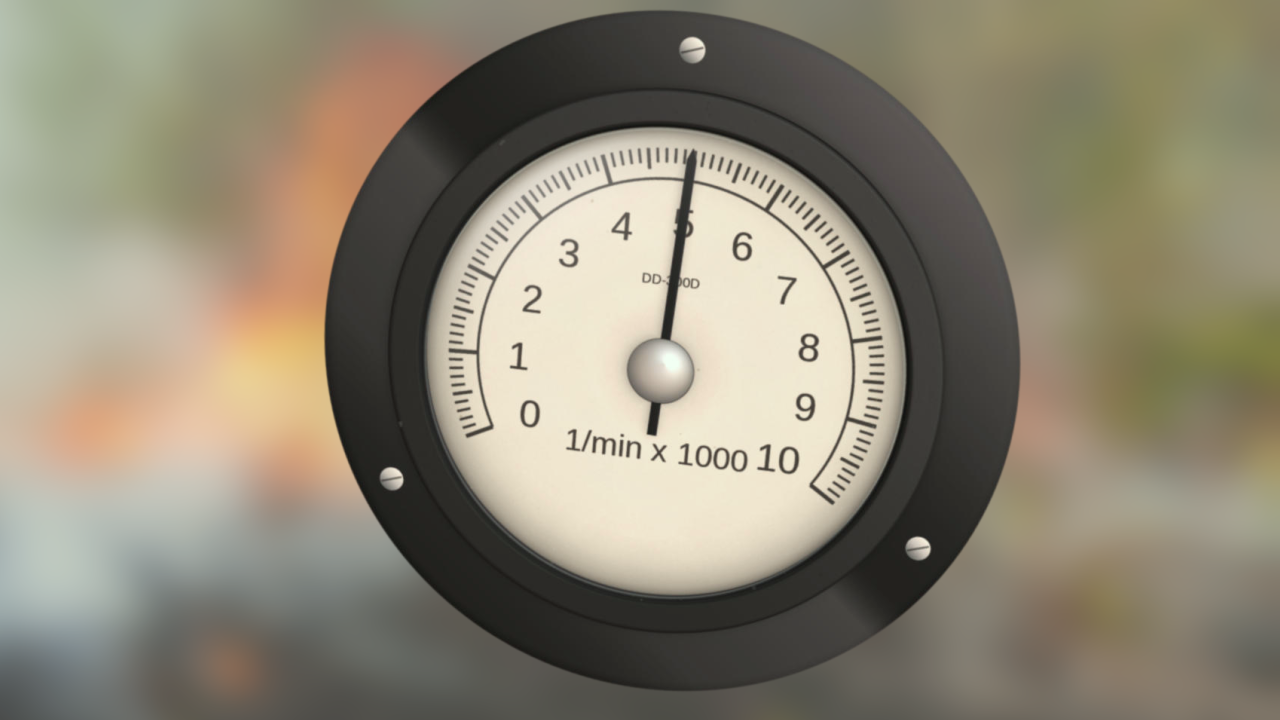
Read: 5000rpm
